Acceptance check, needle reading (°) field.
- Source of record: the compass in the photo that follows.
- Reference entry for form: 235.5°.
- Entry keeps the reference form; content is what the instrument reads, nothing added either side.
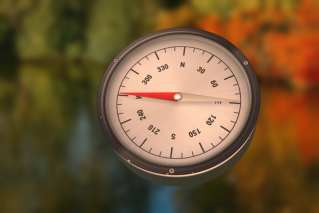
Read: 270°
